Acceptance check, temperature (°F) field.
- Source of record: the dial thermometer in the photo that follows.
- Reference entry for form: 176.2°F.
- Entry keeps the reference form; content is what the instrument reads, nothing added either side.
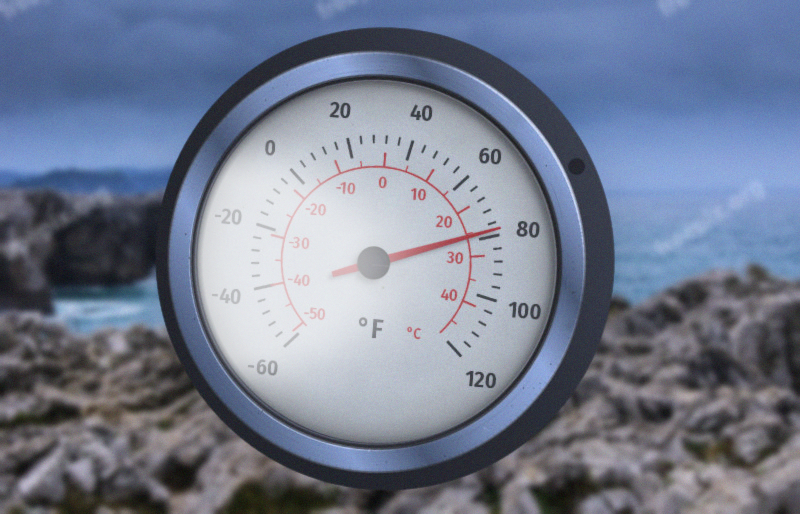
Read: 78°F
